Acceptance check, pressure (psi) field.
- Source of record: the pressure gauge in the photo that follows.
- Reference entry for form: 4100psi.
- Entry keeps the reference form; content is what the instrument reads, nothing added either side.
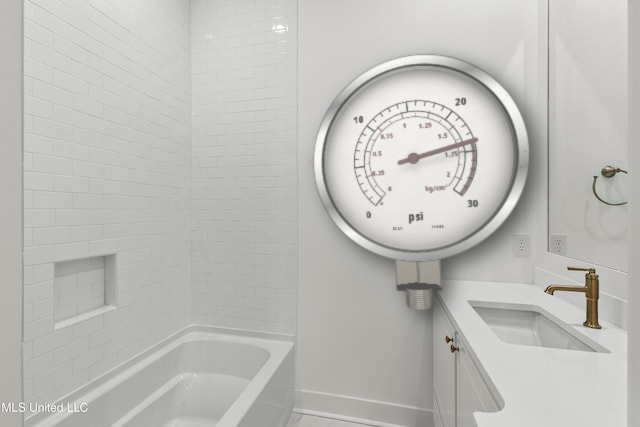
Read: 24psi
